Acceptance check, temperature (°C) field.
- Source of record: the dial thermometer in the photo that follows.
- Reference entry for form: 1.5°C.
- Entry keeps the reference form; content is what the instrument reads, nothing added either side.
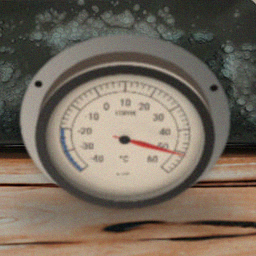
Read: 50°C
